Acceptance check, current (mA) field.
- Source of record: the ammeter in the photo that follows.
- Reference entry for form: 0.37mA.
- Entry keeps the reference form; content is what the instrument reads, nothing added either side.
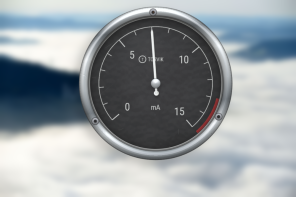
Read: 7mA
